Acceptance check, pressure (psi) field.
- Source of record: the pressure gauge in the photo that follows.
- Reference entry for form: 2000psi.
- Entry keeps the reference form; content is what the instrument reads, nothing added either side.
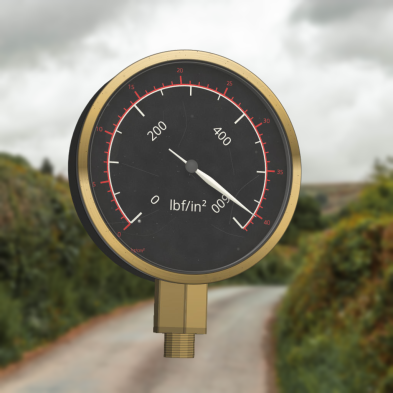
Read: 575psi
